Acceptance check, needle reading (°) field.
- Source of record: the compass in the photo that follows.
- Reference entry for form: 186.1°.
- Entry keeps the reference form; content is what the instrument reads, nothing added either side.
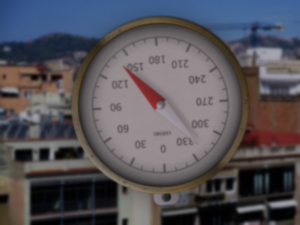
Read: 140°
